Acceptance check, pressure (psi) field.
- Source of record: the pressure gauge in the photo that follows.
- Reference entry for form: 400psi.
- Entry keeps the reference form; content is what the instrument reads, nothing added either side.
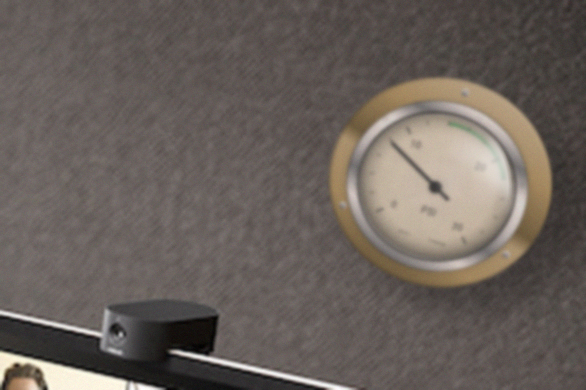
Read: 8psi
